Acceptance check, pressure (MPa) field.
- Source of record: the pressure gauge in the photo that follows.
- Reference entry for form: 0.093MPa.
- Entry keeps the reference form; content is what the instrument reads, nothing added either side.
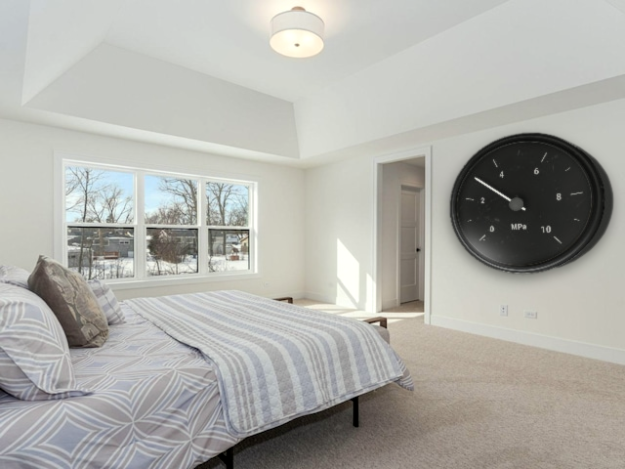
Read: 3MPa
